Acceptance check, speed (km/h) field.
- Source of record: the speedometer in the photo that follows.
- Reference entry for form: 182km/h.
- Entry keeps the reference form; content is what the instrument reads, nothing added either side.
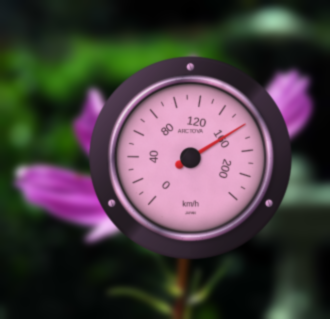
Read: 160km/h
